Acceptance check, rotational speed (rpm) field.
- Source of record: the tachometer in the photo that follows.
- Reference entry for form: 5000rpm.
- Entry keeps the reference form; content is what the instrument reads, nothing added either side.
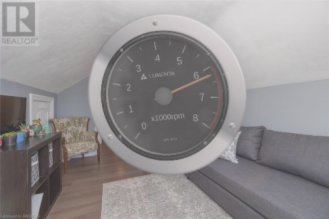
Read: 6250rpm
